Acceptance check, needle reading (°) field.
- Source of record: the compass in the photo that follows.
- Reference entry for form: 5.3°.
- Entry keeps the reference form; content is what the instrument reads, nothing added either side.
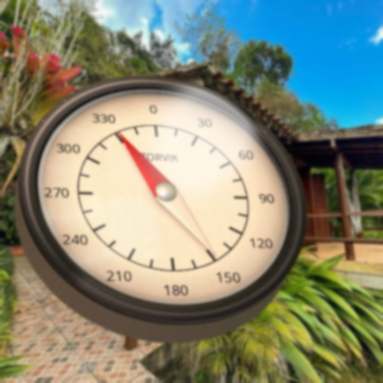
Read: 330°
